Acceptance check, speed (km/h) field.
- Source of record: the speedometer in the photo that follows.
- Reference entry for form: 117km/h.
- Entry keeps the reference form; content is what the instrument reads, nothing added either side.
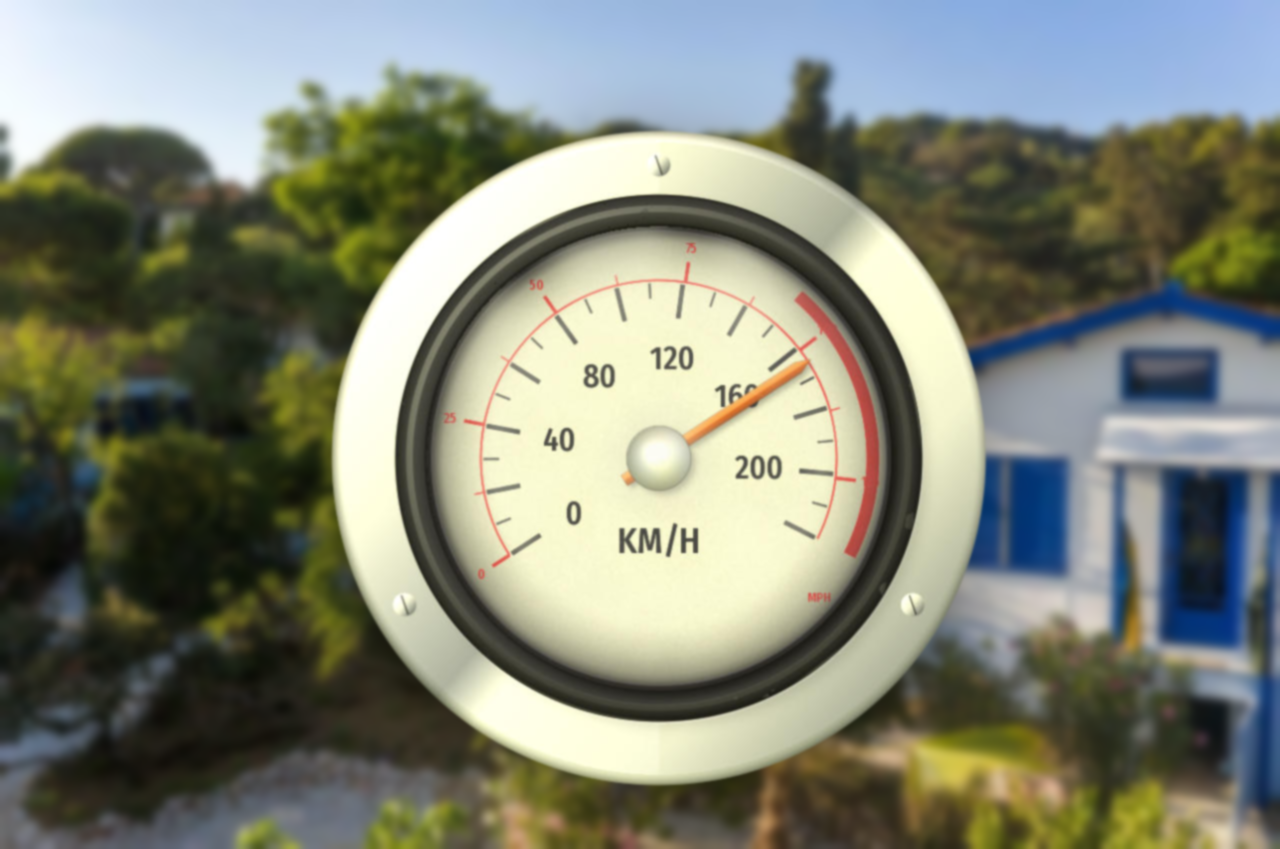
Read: 165km/h
